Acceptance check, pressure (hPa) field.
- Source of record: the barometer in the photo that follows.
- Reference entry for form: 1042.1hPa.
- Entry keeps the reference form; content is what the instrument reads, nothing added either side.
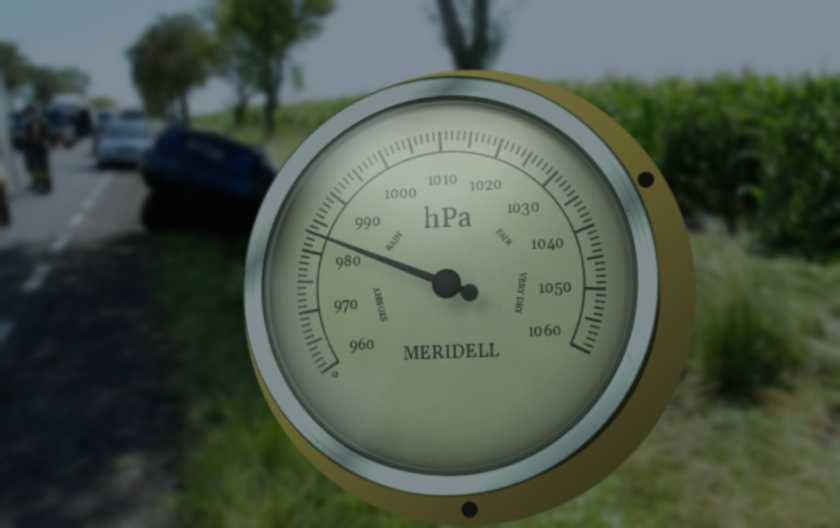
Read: 983hPa
